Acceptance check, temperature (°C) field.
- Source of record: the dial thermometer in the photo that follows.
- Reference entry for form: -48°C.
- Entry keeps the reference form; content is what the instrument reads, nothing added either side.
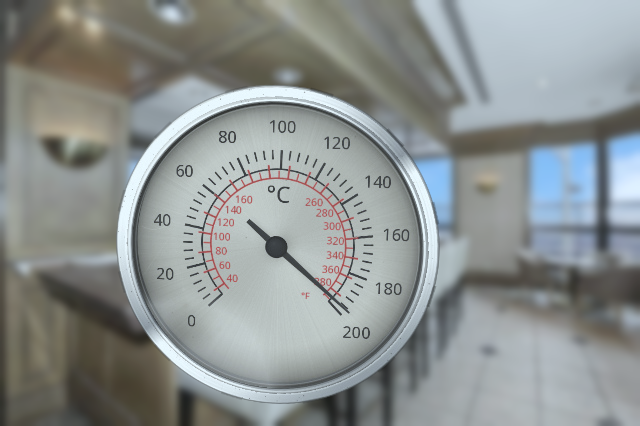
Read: 196°C
